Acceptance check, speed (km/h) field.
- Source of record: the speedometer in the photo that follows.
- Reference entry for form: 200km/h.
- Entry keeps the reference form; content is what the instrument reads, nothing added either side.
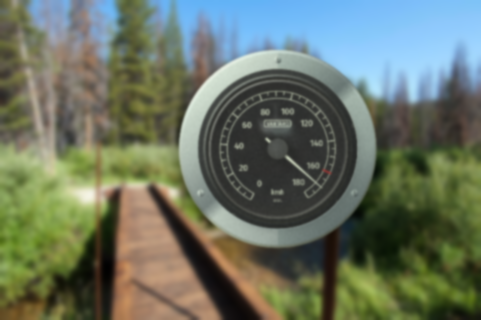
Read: 170km/h
